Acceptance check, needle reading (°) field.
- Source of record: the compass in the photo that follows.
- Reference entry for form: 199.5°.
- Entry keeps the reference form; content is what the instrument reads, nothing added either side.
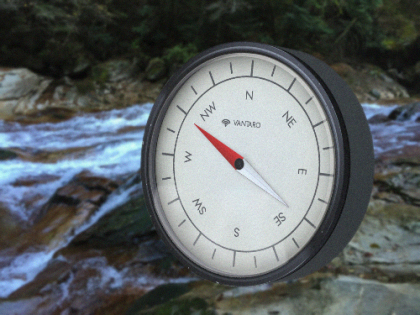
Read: 300°
